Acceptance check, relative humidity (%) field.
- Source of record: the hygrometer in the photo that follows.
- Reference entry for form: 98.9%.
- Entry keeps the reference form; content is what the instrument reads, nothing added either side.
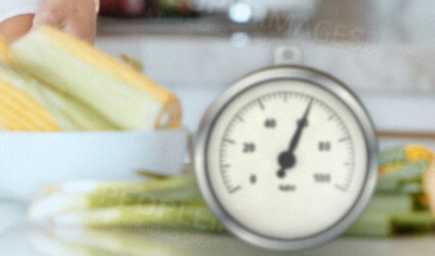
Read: 60%
